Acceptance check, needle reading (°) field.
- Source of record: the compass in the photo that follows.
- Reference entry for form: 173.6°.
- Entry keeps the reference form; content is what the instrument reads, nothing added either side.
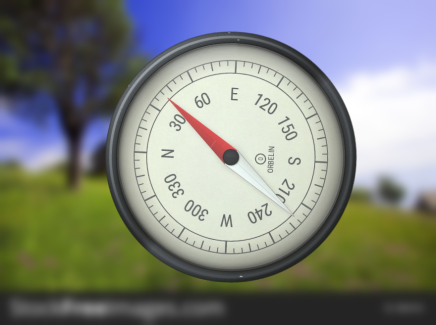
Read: 40°
